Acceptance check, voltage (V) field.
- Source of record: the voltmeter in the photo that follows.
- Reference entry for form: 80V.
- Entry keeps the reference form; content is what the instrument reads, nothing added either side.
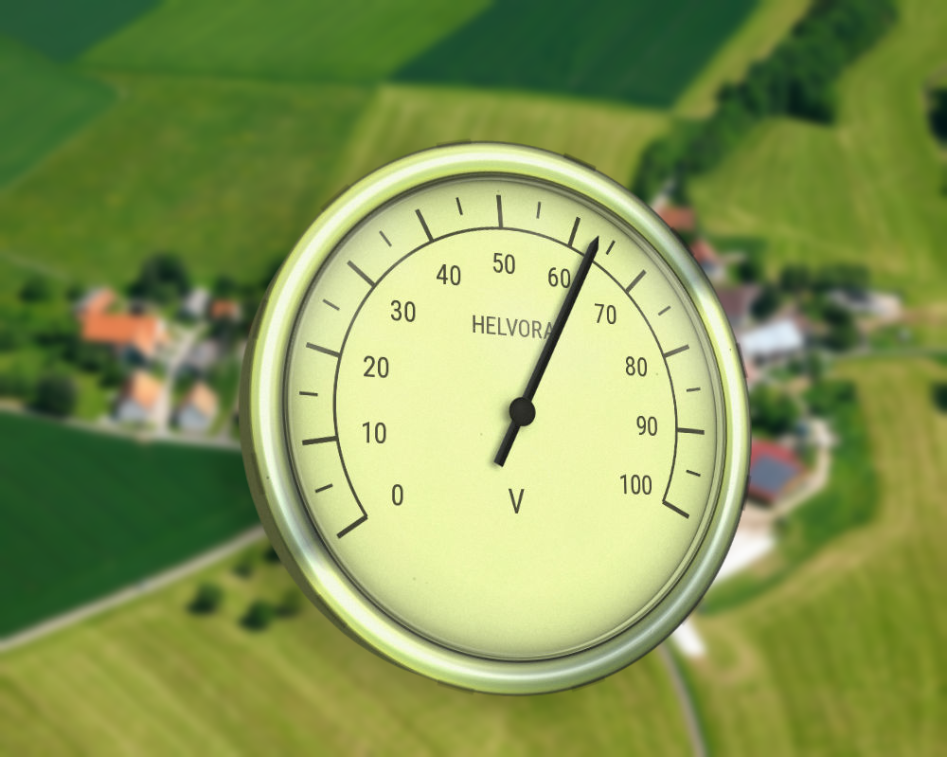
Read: 62.5V
